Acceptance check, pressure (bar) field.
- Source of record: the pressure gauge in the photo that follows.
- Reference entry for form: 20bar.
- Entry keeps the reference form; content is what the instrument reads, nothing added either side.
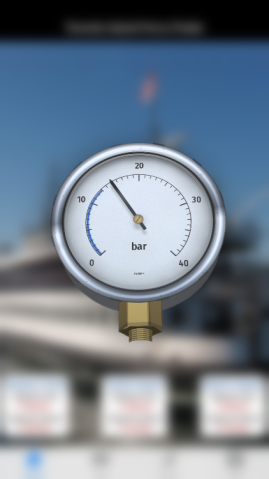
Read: 15bar
